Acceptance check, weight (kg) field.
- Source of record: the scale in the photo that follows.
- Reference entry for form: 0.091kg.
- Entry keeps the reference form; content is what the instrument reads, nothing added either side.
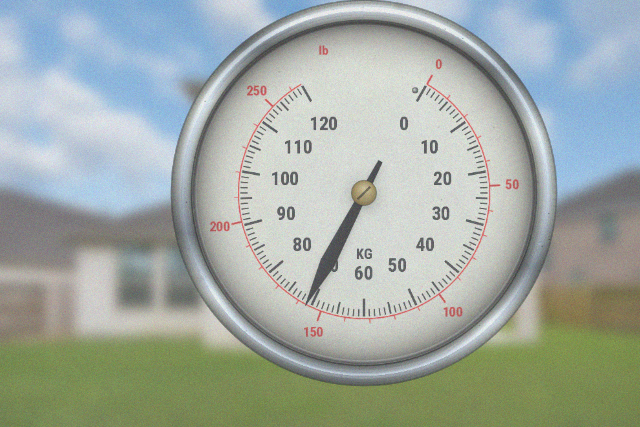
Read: 71kg
